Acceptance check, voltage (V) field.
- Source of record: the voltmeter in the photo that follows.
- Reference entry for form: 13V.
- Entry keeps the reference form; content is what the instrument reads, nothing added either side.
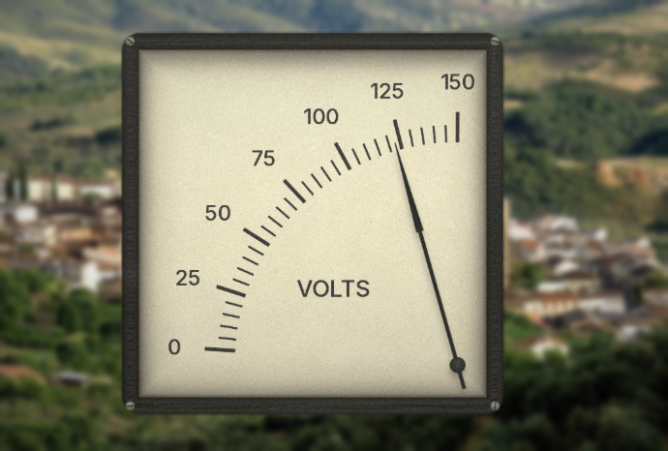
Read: 122.5V
